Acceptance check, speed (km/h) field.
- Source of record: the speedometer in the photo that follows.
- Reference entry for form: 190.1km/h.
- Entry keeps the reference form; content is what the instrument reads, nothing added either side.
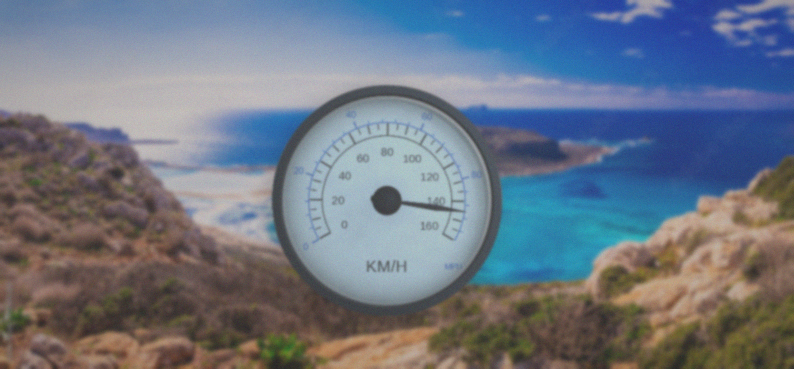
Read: 145km/h
